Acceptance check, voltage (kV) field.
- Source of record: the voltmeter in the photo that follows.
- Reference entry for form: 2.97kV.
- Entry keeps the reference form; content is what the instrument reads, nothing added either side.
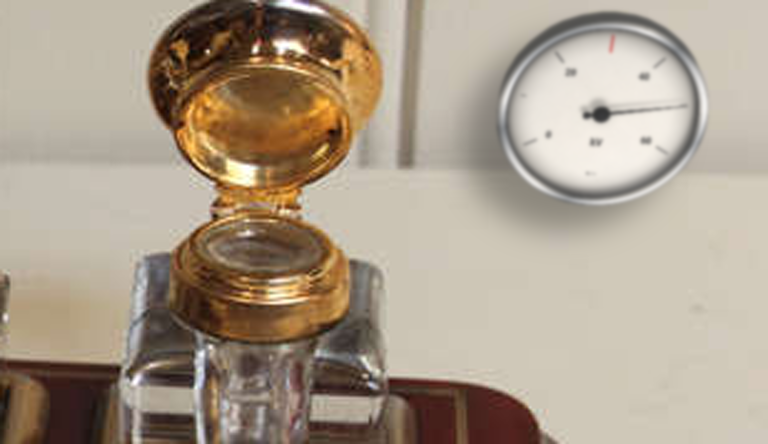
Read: 50kV
